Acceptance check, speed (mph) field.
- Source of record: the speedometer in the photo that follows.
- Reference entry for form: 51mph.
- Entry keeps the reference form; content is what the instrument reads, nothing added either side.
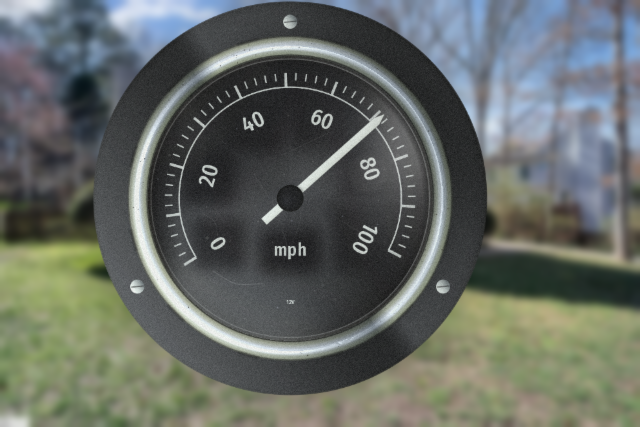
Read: 71mph
